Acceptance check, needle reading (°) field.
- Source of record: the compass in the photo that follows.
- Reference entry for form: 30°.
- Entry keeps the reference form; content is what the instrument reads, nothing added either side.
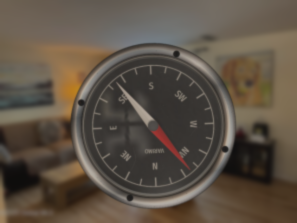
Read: 322.5°
